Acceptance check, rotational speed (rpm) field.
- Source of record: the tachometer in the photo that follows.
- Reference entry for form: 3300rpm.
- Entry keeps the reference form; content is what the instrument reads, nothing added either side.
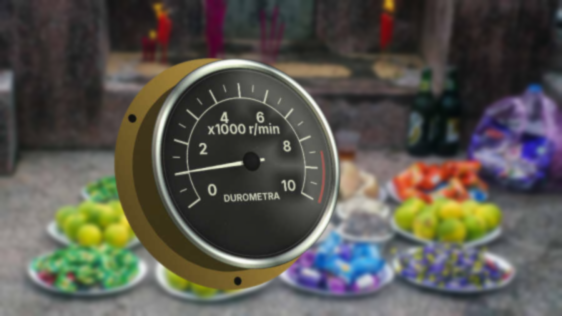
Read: 1000rpm
